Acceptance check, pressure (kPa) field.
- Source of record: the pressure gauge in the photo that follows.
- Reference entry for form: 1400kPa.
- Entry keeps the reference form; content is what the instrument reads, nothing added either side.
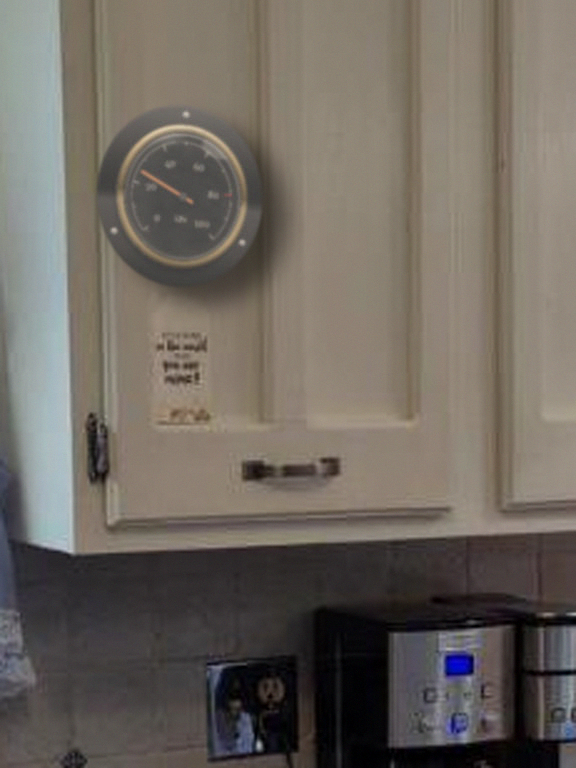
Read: 25kPa
